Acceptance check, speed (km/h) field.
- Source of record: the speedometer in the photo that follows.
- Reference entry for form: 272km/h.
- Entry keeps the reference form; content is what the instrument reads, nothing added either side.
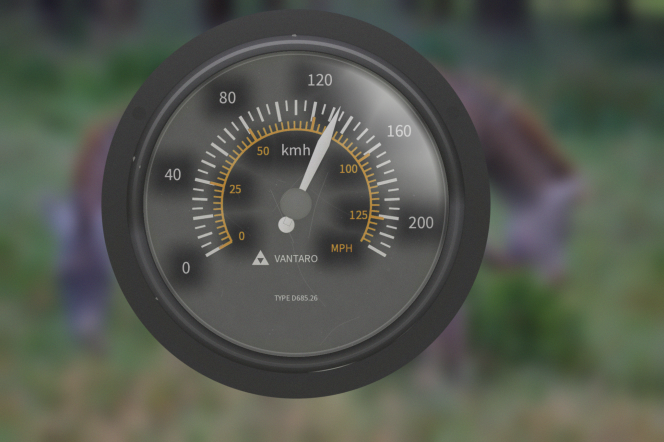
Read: 132.5km/h
